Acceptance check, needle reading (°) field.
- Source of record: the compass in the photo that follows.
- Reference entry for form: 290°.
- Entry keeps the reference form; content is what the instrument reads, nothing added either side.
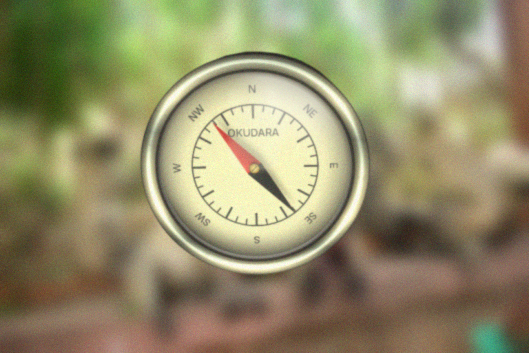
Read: 320°
